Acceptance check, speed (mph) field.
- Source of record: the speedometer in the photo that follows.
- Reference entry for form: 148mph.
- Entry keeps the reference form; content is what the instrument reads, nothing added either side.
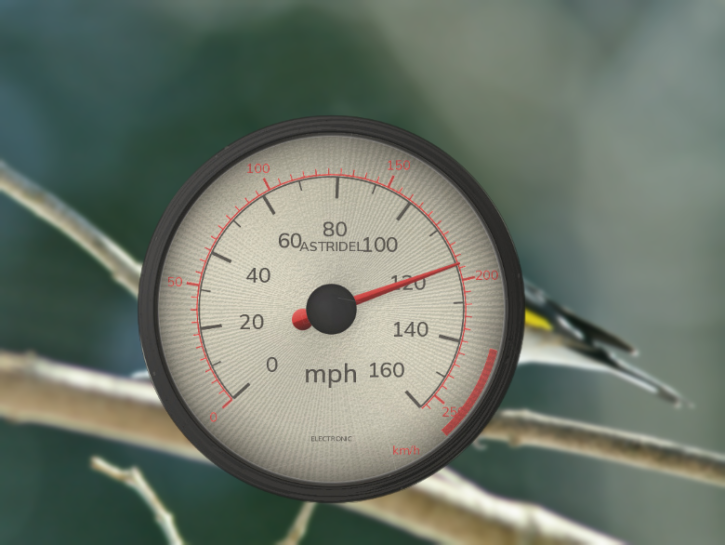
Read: 120mph
